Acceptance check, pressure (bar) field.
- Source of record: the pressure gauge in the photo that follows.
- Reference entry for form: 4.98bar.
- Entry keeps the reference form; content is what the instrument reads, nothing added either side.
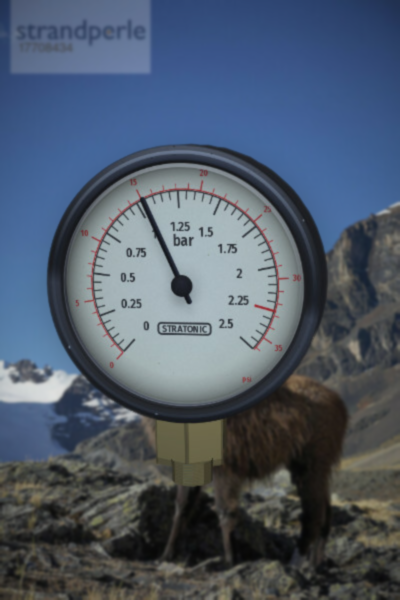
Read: 1.05bar
